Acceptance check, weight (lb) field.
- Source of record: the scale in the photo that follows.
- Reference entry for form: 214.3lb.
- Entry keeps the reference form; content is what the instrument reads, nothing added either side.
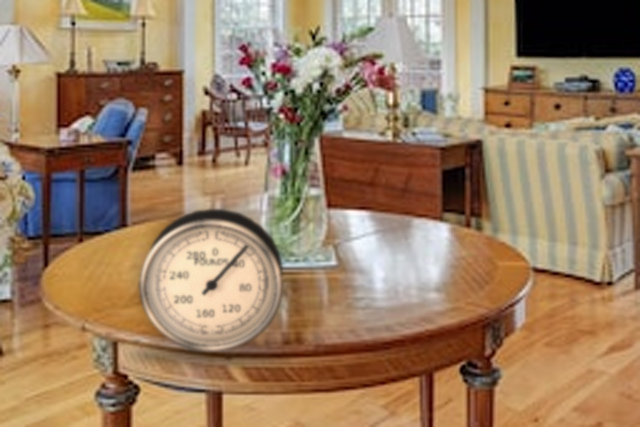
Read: 30lb
